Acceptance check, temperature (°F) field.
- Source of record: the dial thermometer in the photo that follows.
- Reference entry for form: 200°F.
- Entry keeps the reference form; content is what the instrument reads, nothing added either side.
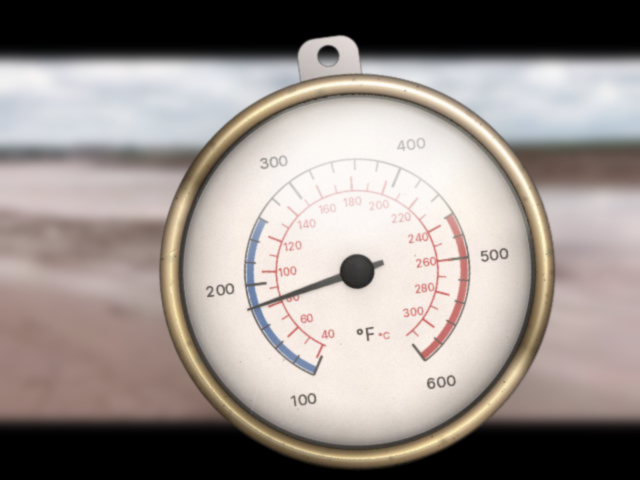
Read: 180°F
